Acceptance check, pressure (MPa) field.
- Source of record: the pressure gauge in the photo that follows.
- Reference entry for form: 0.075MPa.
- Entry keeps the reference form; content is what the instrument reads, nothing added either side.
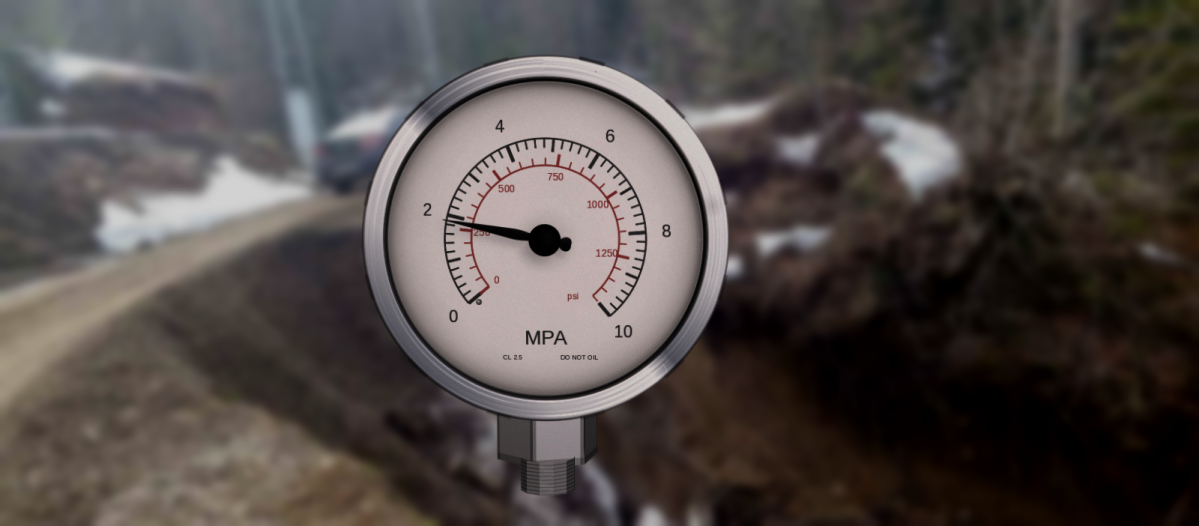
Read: 1.9MPa
